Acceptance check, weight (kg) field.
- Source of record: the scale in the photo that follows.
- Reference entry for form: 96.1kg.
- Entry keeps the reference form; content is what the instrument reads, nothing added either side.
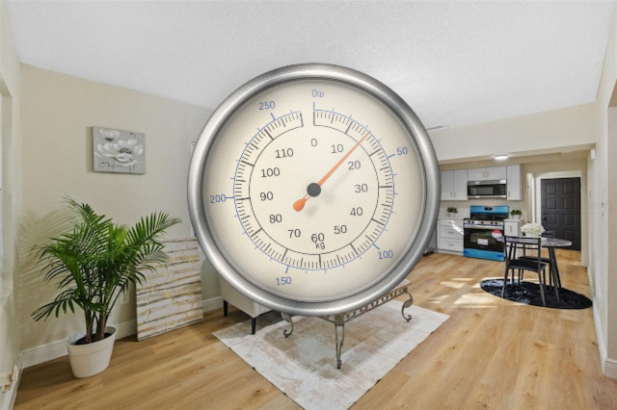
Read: 15kg
